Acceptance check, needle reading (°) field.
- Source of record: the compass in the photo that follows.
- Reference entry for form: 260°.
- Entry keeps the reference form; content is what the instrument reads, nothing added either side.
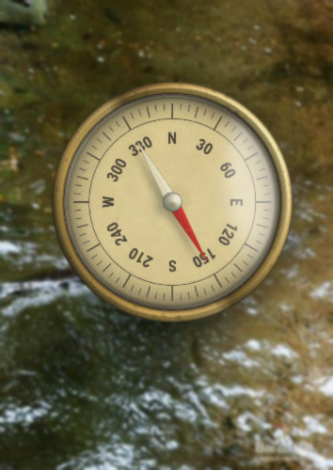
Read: 150°
